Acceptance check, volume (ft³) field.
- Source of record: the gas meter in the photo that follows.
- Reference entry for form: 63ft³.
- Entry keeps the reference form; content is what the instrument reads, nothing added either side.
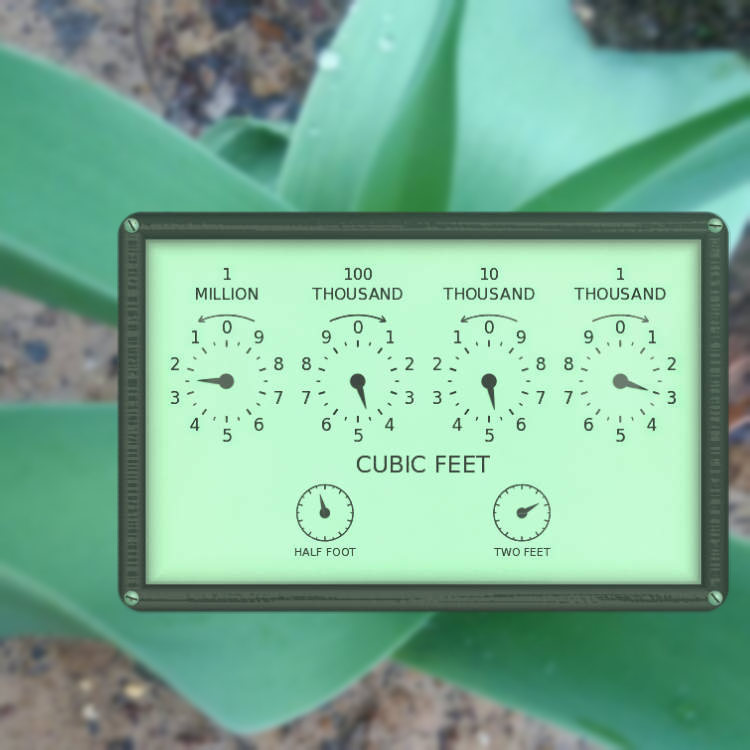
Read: 245300ft³
